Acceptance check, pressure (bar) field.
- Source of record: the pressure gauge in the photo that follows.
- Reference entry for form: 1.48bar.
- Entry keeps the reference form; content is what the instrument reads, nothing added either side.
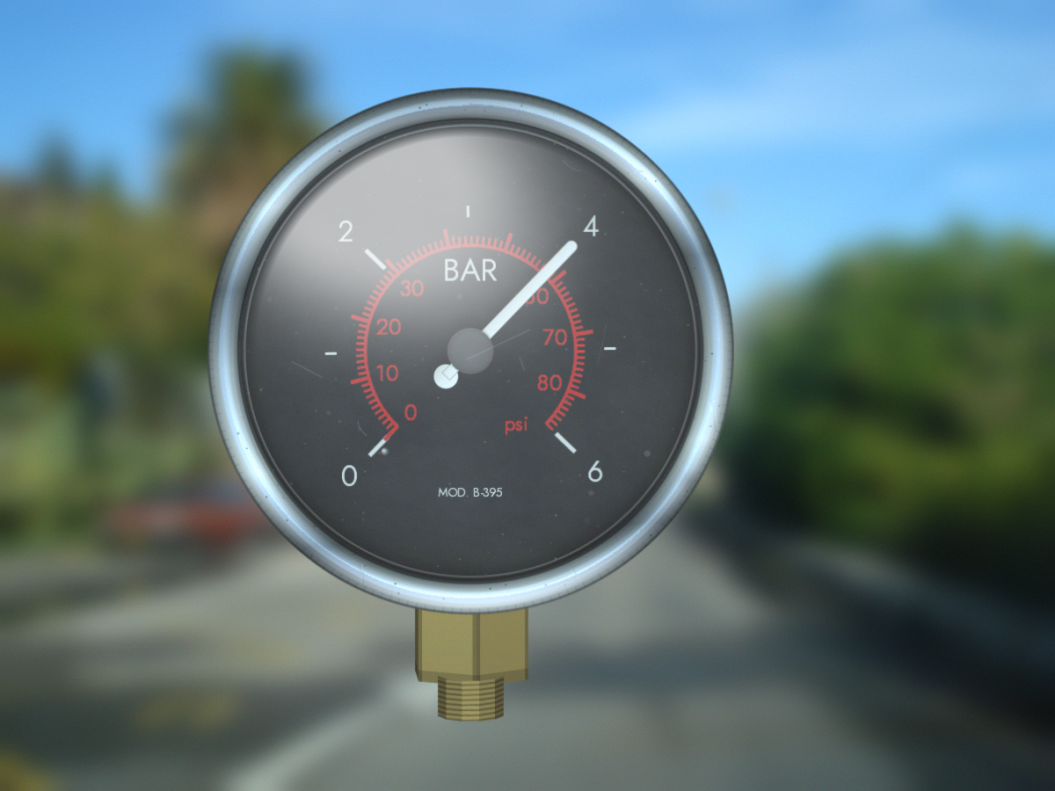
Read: 4bar
